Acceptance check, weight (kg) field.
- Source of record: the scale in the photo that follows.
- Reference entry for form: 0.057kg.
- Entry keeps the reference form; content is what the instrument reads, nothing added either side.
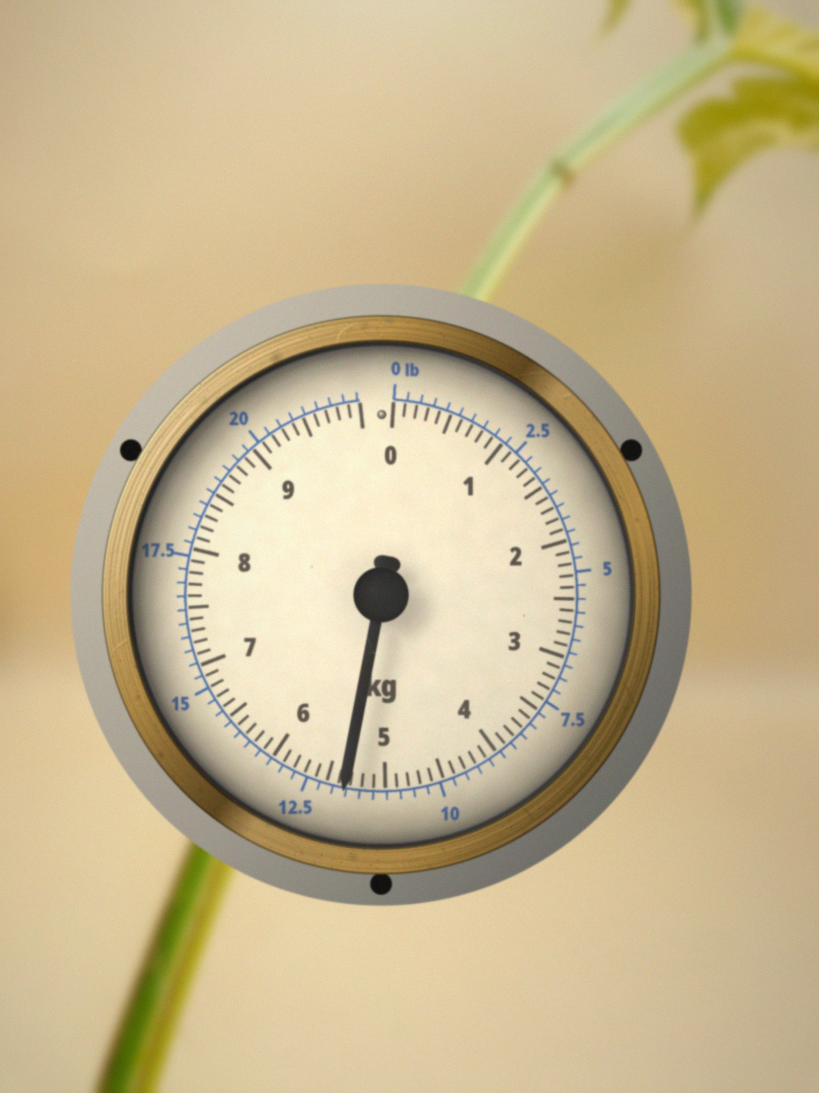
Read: 5.35kg
